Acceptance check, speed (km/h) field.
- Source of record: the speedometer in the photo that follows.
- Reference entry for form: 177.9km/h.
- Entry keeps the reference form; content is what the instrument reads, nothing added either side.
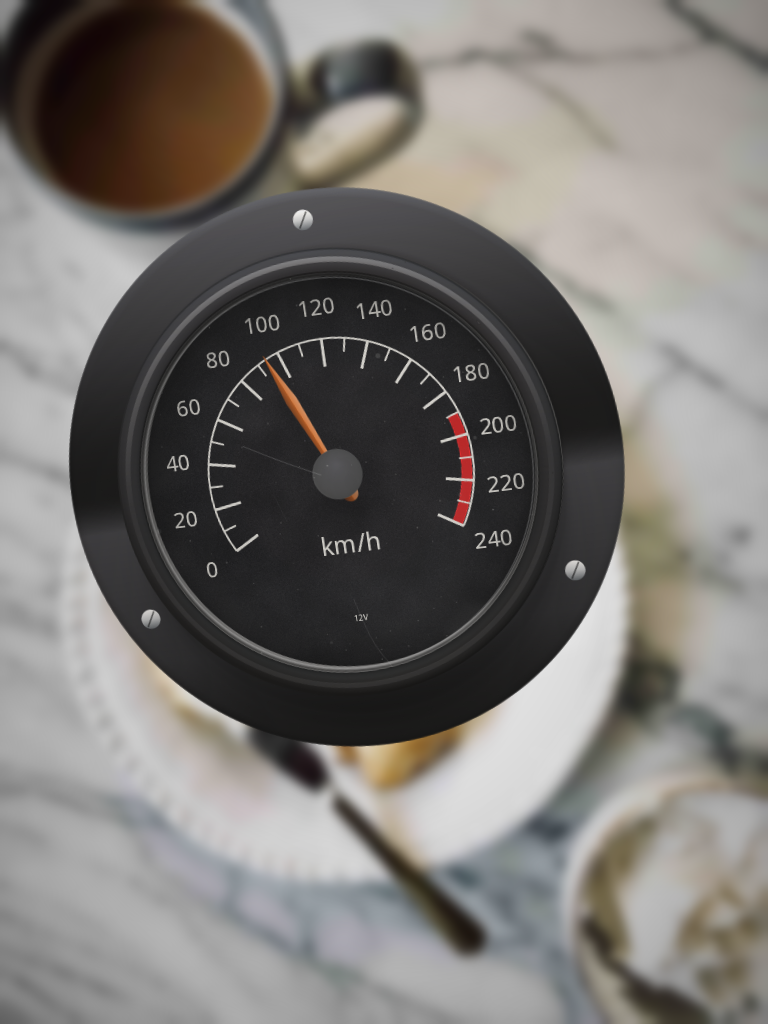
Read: 95km/h
